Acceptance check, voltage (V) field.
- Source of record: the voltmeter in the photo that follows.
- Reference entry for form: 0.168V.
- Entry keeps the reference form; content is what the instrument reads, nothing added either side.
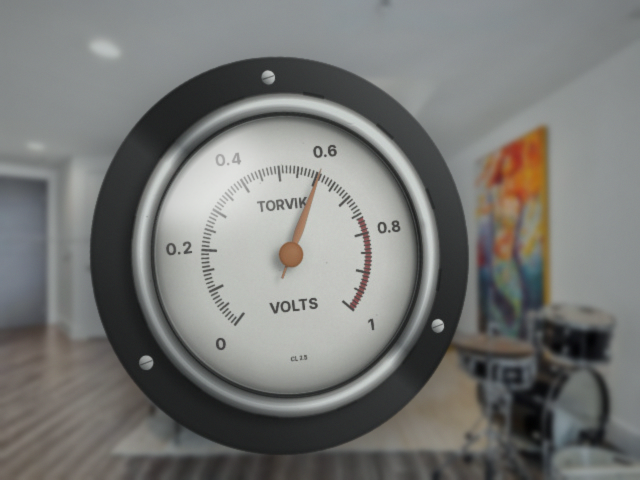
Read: 0.6V
